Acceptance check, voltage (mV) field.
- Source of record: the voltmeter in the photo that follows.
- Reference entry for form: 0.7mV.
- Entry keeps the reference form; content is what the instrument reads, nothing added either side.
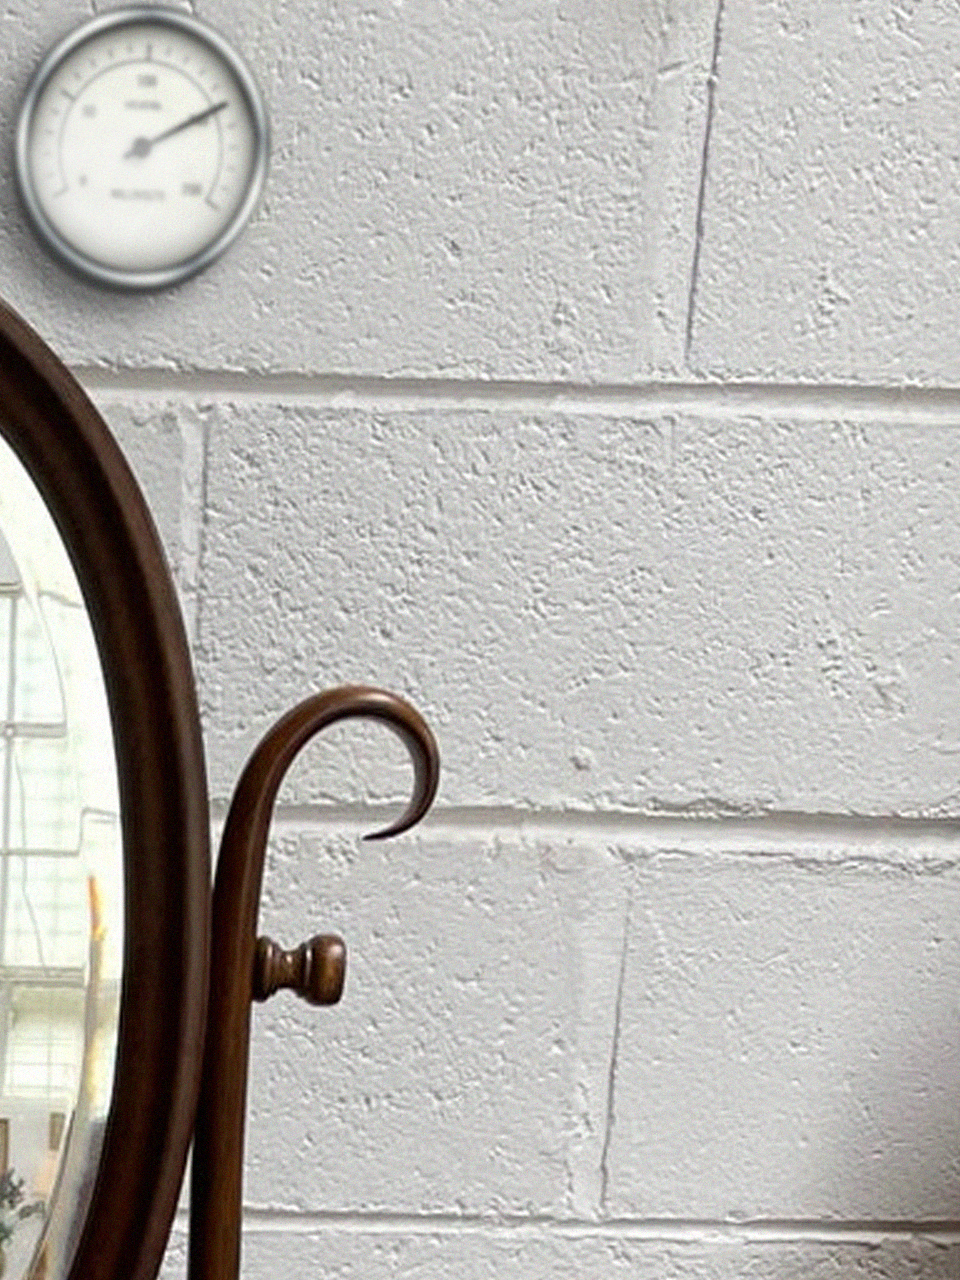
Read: 150mV
